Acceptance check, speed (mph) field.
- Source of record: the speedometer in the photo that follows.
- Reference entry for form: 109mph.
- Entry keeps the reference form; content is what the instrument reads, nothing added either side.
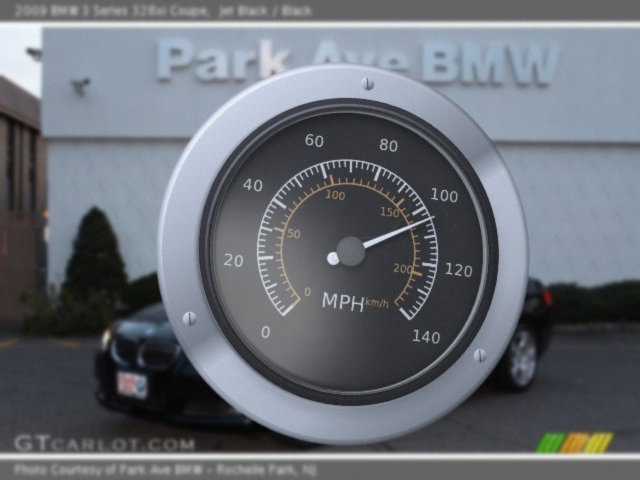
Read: 104mph
